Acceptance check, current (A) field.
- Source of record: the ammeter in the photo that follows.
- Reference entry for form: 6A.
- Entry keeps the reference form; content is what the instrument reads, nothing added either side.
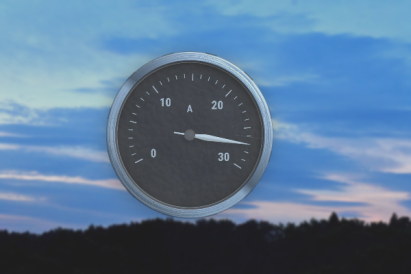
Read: 27A
